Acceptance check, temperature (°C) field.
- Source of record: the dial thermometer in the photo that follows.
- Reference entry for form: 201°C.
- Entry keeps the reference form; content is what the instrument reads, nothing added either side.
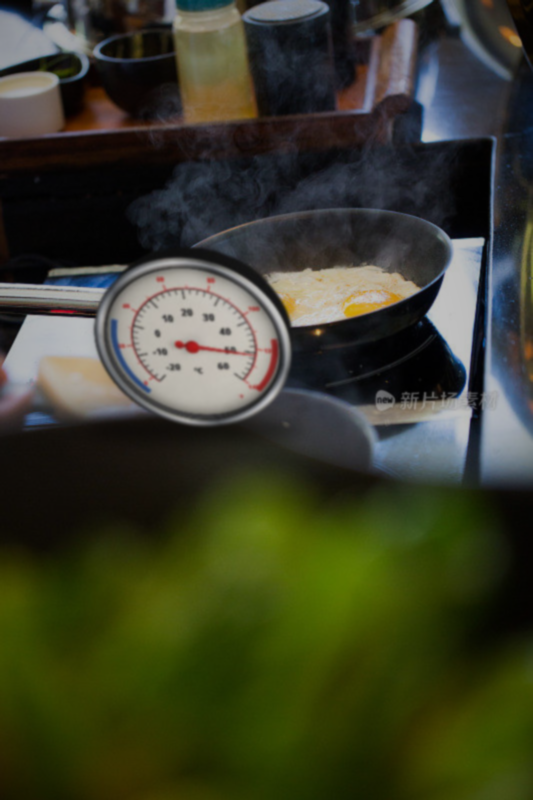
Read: 50°C
